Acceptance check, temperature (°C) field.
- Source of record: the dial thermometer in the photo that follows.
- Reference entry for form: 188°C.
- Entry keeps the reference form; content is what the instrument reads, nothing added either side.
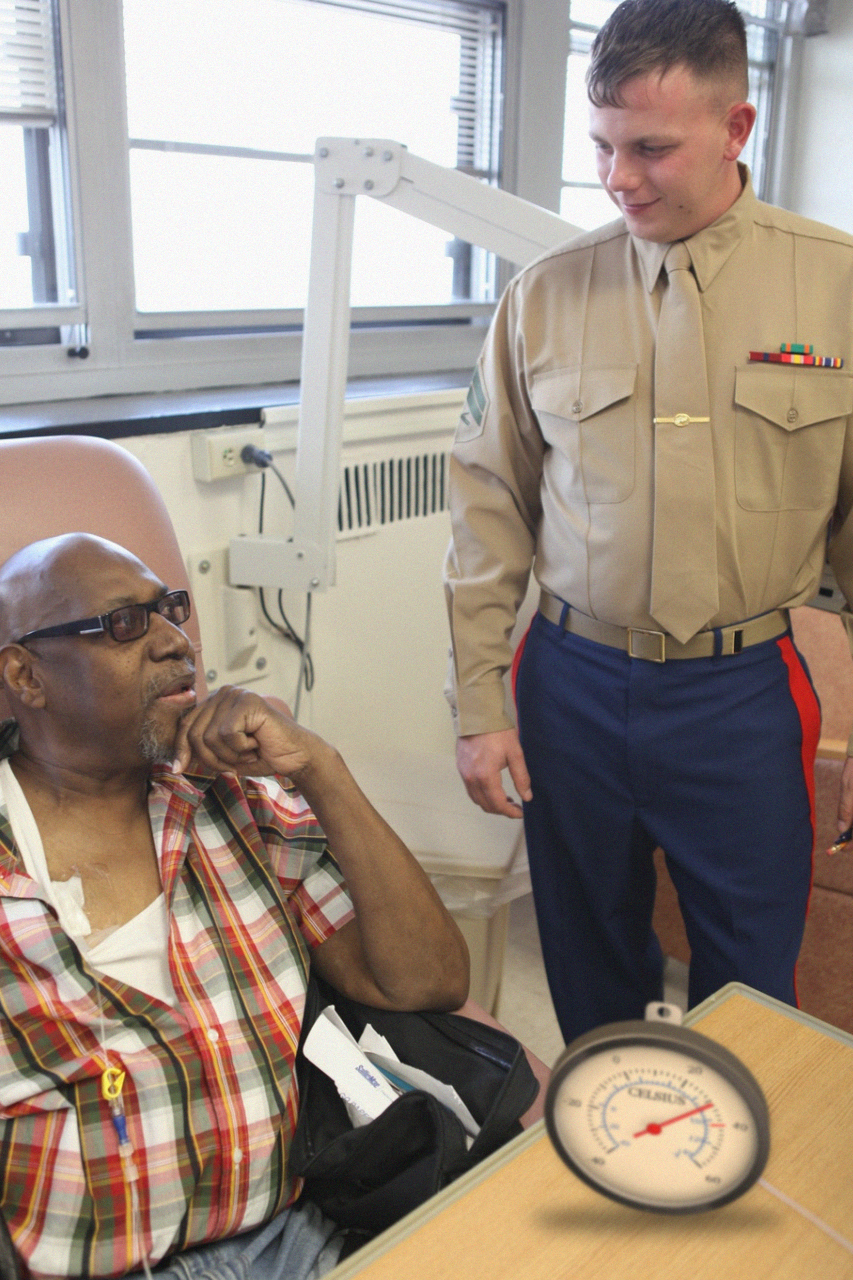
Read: 30°C
